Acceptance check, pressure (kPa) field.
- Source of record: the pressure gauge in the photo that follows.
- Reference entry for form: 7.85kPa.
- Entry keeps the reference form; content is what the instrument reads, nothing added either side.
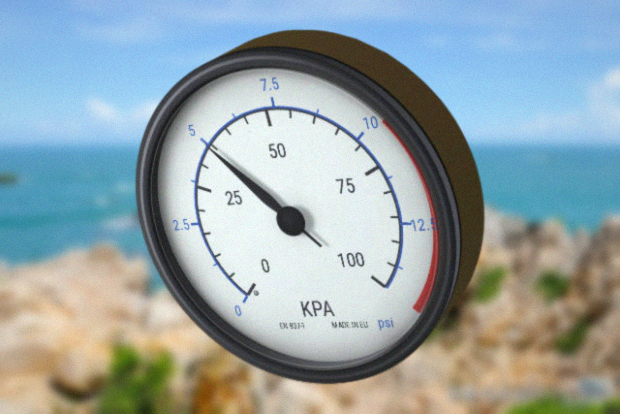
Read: 35kPa
